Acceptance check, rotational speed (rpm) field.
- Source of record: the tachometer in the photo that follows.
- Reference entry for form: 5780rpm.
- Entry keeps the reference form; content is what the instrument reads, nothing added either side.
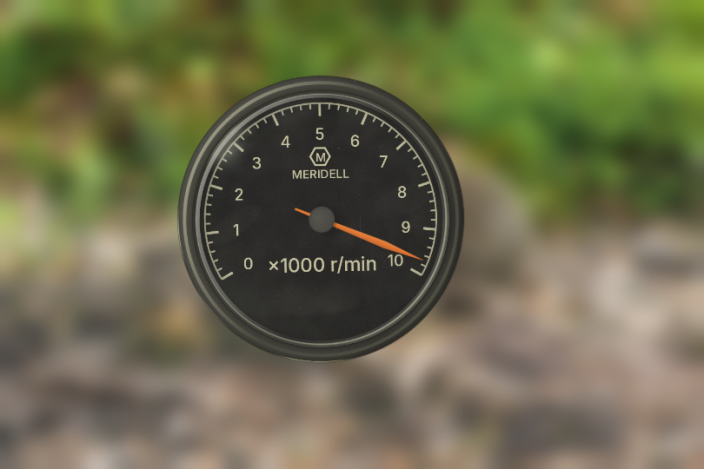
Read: 9700rpm
